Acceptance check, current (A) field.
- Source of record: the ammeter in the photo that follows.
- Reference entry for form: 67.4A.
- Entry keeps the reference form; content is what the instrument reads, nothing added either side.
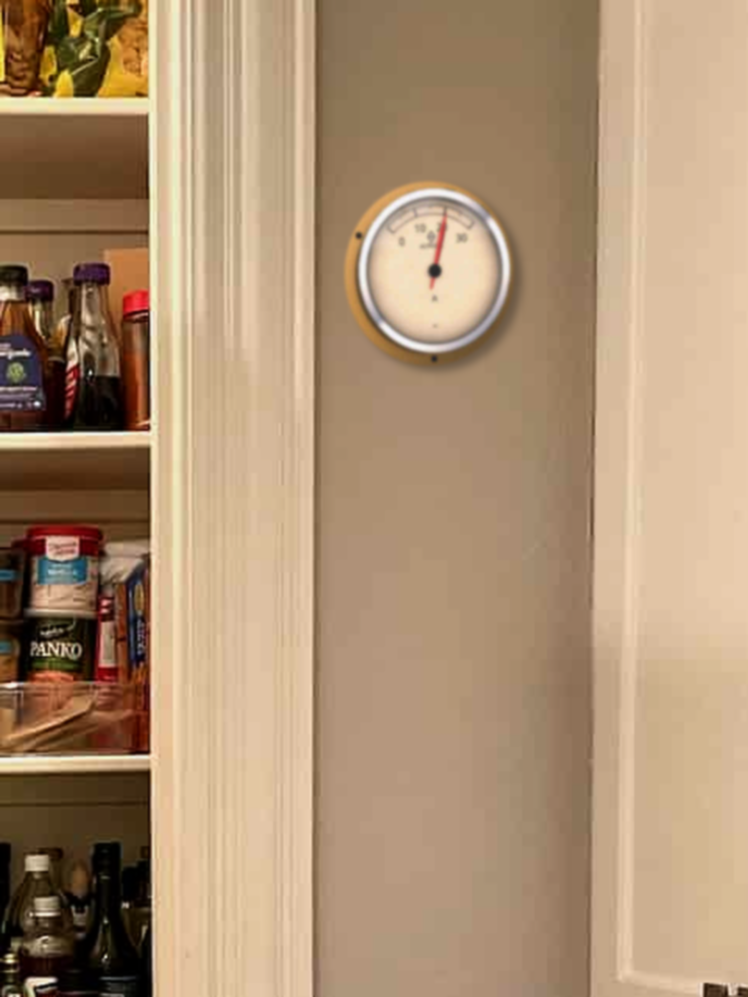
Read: 20A
